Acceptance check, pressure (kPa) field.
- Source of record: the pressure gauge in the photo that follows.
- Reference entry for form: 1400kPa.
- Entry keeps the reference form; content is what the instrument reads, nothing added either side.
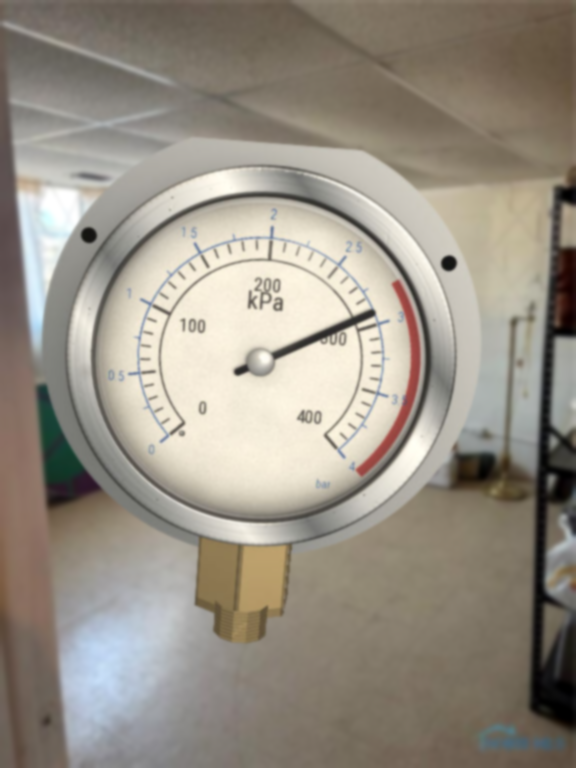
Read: 290kPa
